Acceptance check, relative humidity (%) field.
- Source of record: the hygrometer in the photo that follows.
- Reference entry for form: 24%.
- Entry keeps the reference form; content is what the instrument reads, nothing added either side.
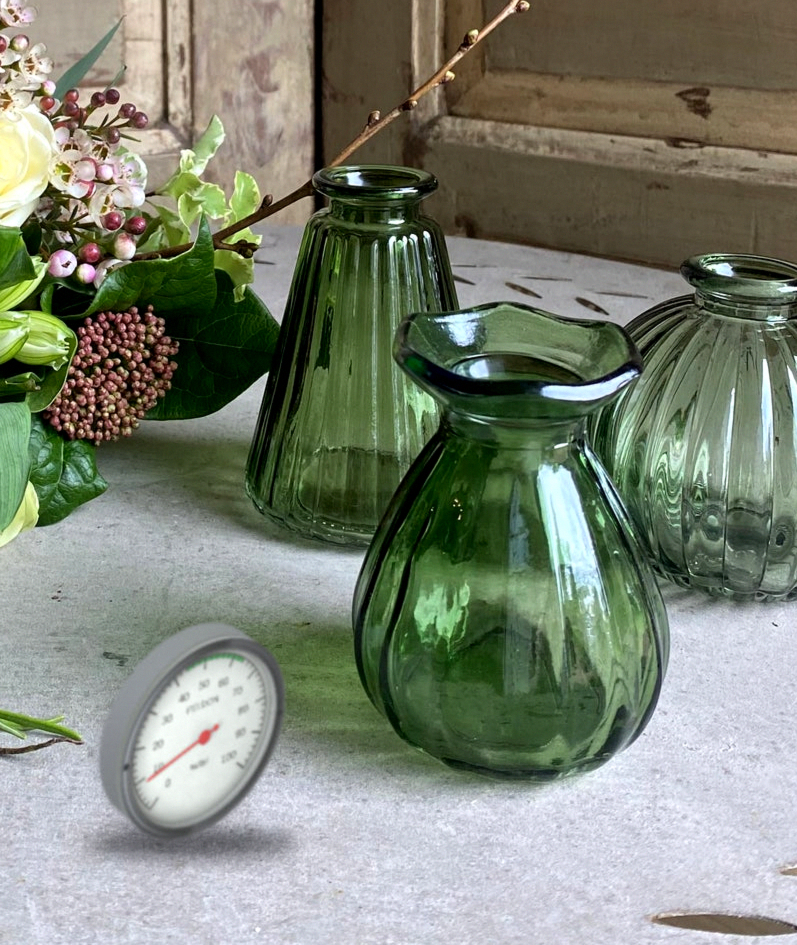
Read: 10%
